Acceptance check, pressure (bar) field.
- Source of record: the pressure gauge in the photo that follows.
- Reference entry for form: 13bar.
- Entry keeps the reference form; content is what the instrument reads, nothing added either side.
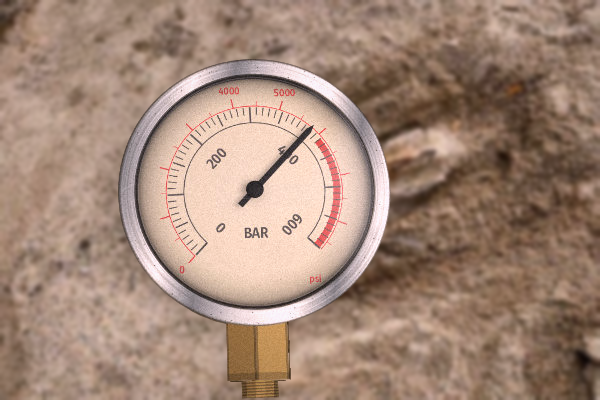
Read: 400bar
